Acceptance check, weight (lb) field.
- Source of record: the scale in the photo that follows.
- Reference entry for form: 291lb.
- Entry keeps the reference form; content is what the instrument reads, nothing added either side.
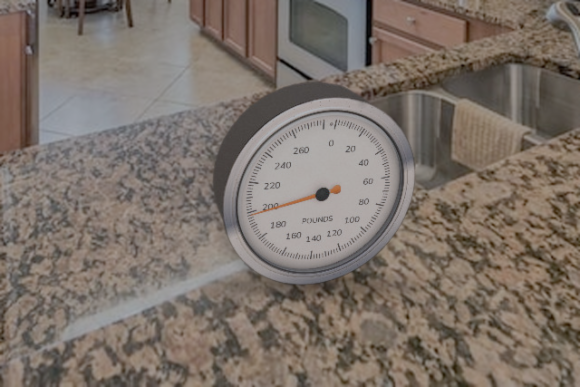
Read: 200lb
